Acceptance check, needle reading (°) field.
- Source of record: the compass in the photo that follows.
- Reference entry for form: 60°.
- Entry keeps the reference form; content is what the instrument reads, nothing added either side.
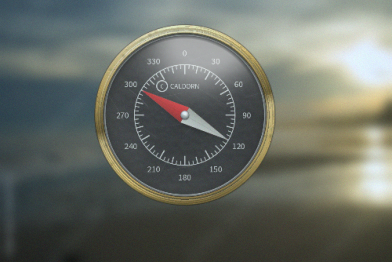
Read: 300°
